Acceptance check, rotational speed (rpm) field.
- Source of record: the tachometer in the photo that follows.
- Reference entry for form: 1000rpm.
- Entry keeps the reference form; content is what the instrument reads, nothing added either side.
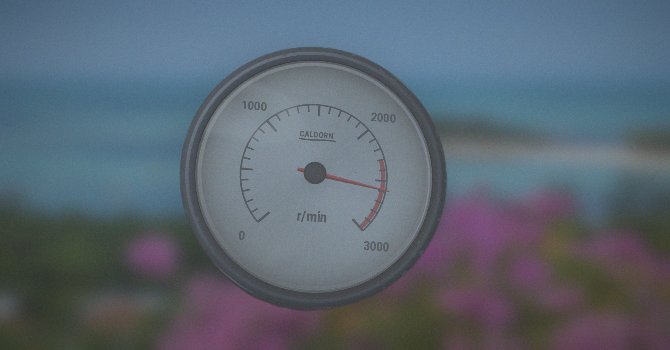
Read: 2600rpm
